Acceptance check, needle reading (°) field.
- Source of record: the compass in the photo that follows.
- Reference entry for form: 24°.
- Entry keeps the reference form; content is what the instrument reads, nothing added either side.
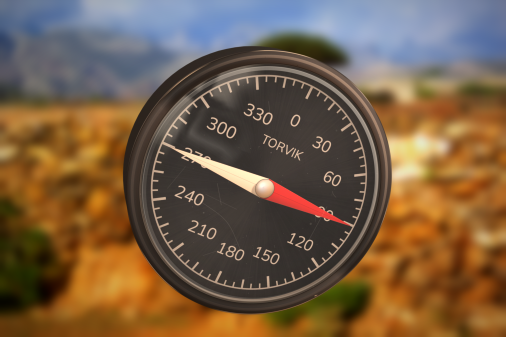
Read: 90°
